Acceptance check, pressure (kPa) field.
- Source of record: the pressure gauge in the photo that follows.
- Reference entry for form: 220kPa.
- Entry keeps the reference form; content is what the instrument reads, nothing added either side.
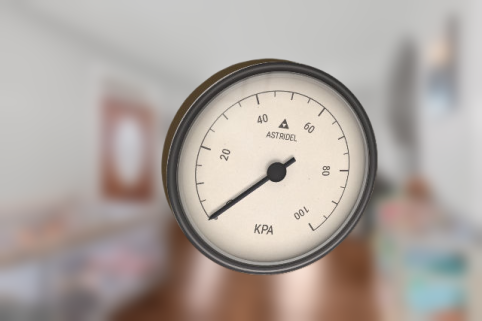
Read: 0kPa
